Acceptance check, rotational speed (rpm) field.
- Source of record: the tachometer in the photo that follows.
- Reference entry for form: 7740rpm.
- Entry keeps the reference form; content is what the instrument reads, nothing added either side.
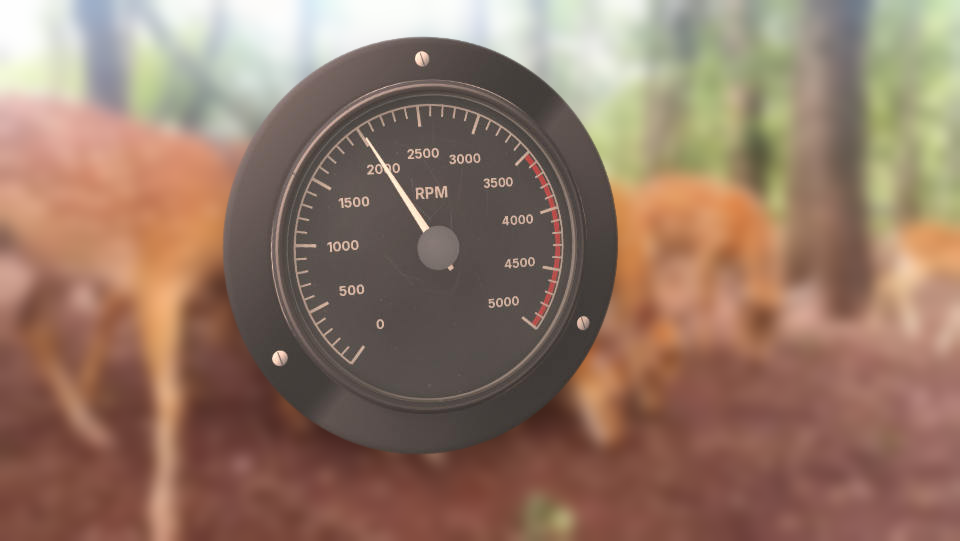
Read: 2000rpm
